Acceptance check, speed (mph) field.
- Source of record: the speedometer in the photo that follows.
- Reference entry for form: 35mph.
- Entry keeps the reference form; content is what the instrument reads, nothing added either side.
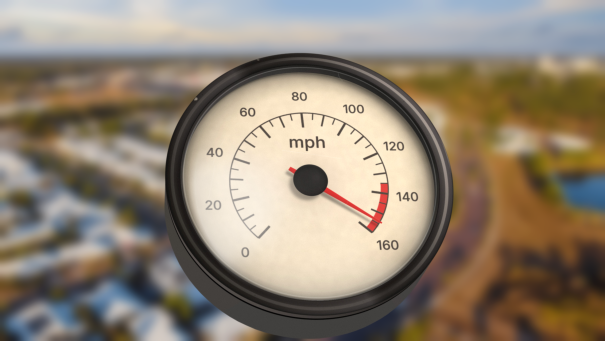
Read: 155mph
